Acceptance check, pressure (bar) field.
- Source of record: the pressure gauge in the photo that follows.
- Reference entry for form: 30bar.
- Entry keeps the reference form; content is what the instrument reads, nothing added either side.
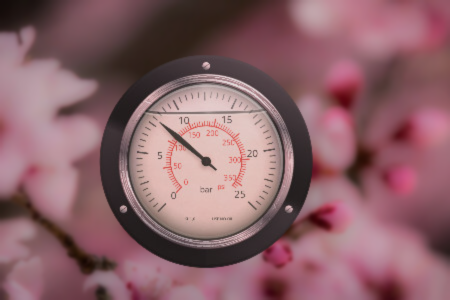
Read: 8bar
